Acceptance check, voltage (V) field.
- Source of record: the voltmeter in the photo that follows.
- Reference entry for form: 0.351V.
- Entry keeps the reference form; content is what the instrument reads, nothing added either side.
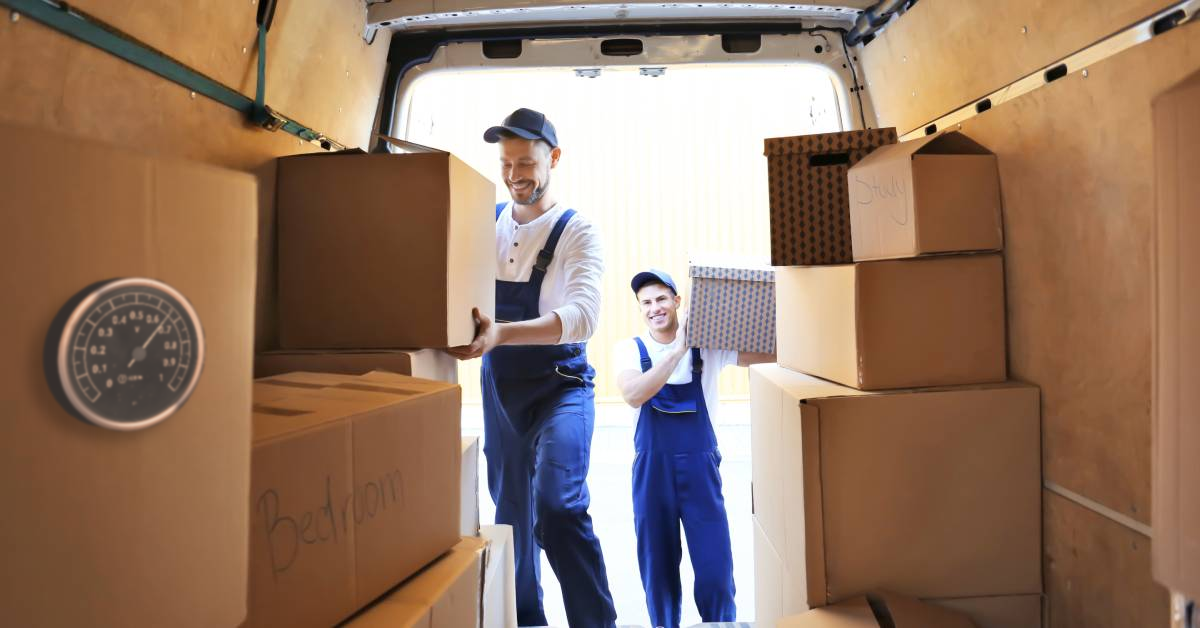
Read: 0.65V
